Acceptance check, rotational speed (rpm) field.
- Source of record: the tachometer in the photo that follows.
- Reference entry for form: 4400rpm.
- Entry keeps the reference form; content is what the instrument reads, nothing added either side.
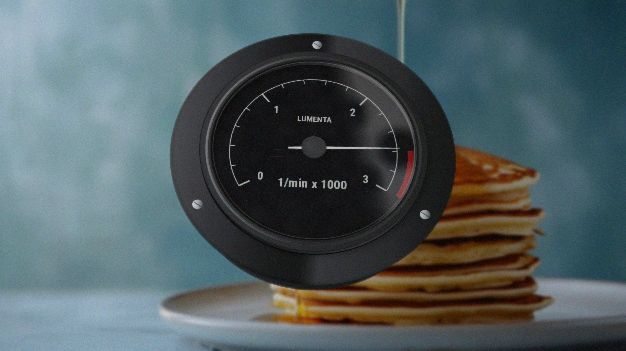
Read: 2600rpm
